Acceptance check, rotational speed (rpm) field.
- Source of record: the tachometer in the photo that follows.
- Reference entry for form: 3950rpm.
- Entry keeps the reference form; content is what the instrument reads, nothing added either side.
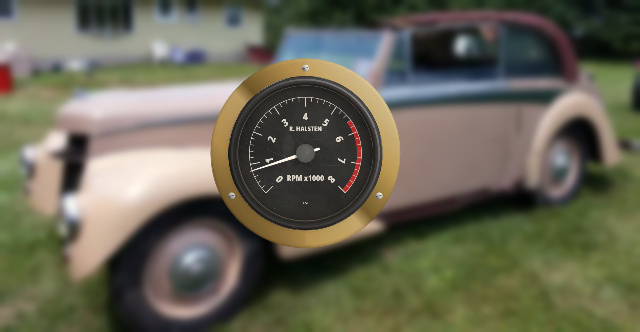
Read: 800rpm
